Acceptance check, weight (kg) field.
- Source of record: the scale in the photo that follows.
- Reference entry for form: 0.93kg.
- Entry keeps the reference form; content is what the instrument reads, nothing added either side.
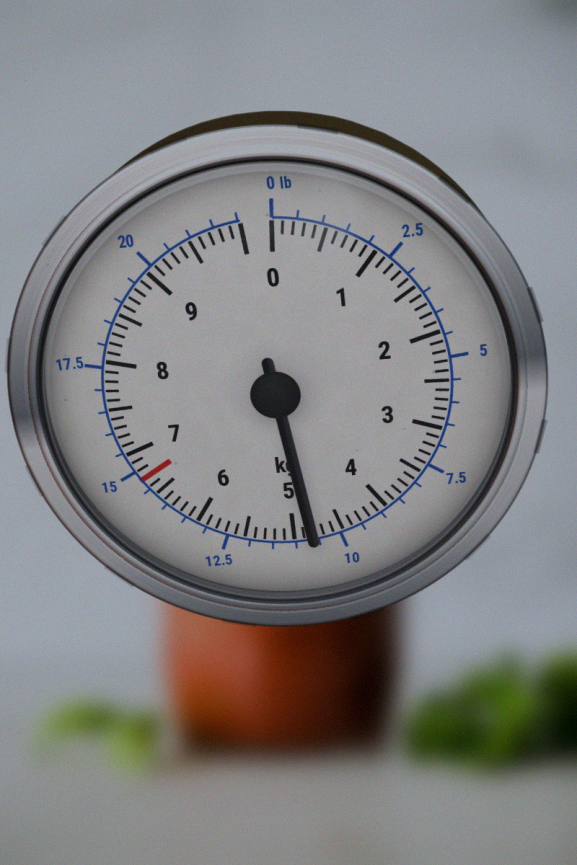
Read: 4.8kg
